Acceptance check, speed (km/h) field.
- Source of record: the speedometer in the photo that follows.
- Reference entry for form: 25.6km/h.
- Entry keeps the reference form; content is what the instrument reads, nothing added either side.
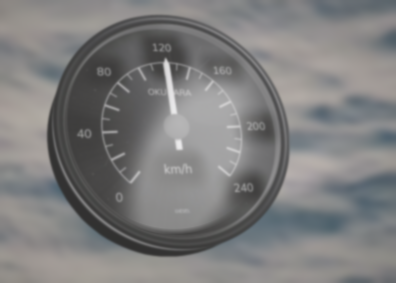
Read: 120km/h
